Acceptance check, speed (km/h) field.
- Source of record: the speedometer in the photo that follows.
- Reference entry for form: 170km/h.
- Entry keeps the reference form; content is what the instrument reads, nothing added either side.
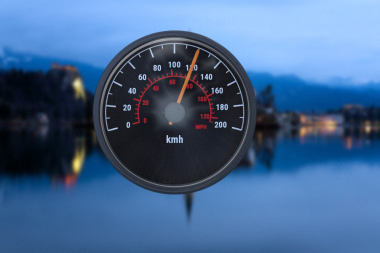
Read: 120km/h
